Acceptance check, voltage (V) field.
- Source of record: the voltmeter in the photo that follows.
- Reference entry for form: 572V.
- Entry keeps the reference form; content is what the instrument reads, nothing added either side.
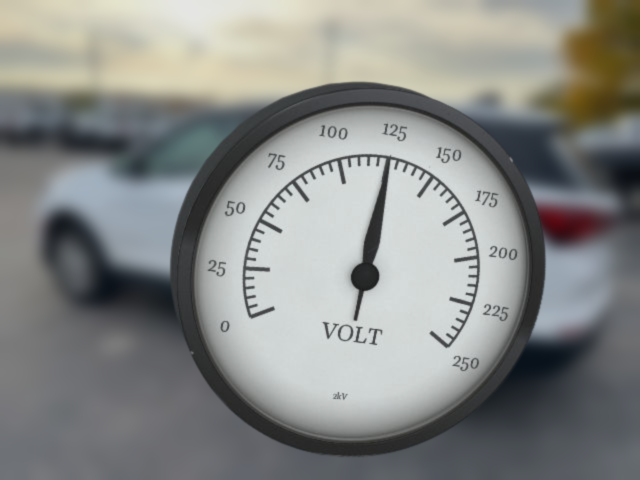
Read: 125V
